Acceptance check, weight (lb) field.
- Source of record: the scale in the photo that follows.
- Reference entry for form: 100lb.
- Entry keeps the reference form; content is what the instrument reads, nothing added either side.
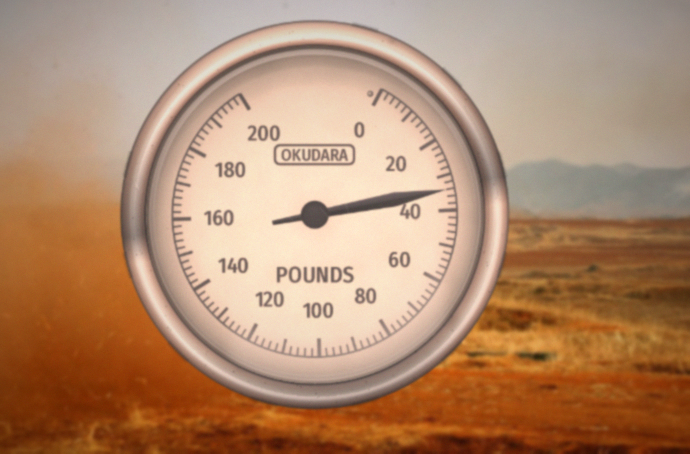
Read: 34lb
